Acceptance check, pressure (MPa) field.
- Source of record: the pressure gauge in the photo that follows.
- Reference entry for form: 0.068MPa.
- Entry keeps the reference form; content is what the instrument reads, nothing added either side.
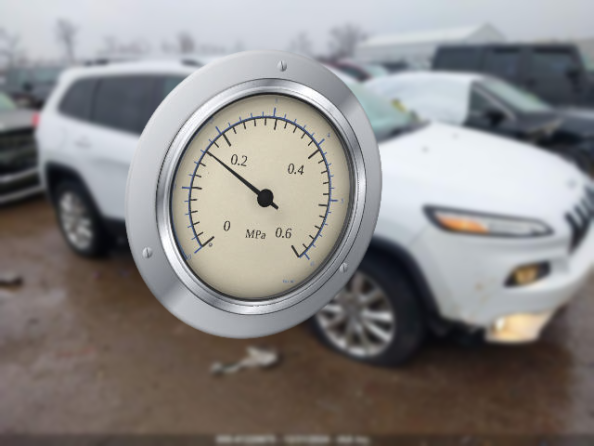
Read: 0.16MPa
